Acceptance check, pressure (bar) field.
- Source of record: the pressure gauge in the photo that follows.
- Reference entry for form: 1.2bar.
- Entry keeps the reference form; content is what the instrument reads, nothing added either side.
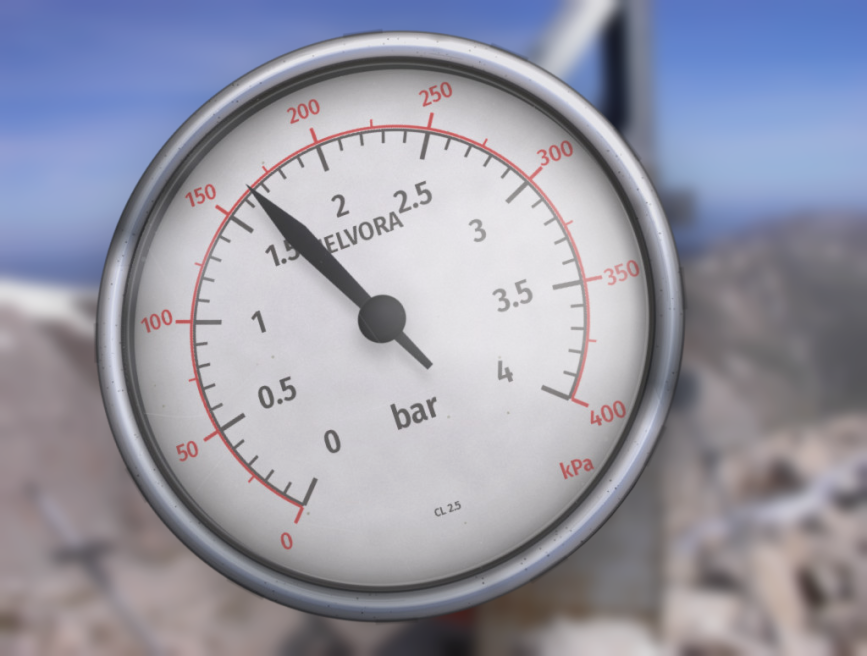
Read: 1.65bar
